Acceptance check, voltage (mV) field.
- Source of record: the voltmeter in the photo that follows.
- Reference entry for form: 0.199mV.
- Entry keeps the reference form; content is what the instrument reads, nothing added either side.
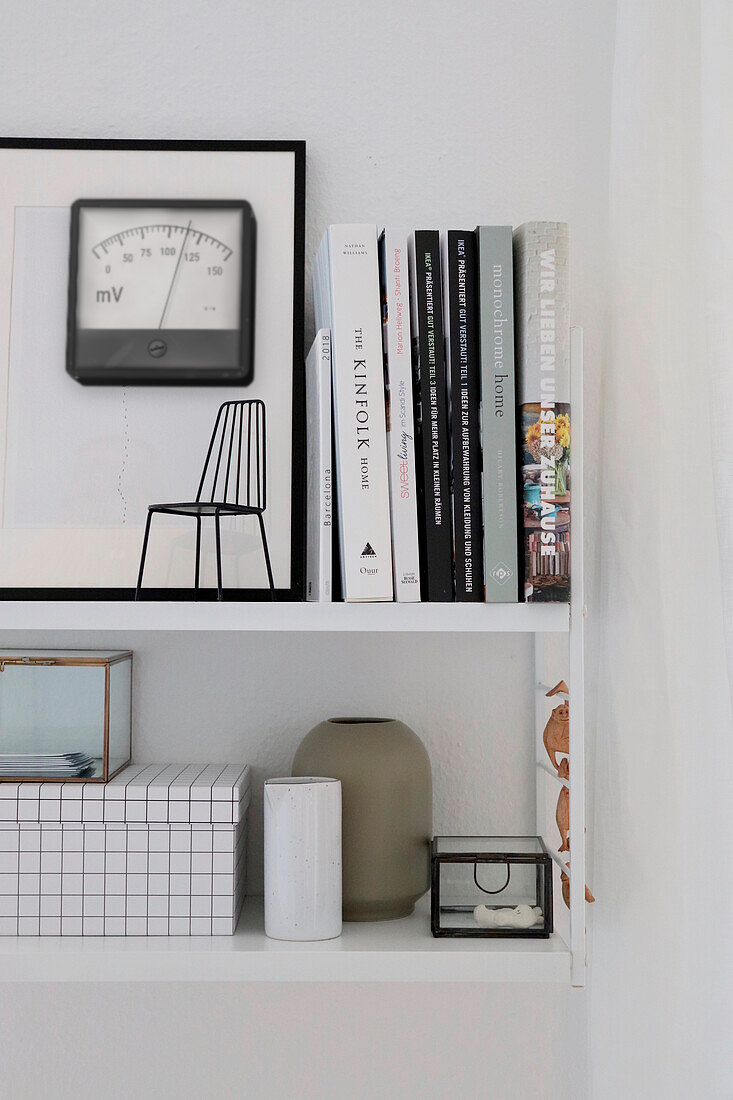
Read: 115mV
